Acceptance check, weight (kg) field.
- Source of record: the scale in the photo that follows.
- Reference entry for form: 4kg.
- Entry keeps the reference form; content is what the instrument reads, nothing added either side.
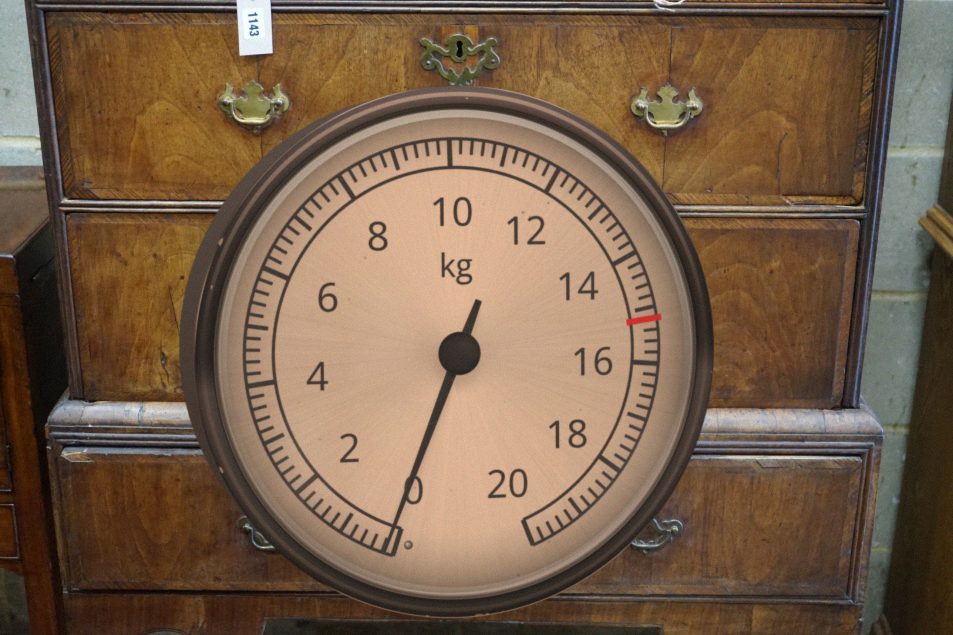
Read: 0.2kg
